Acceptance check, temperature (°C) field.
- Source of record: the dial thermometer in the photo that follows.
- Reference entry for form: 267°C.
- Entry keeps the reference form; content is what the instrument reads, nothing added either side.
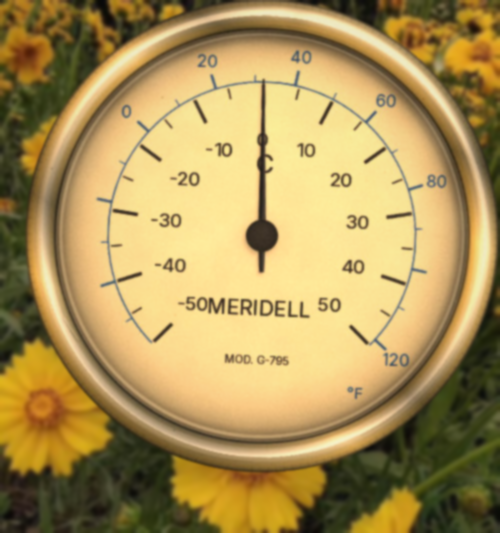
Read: 0°C
